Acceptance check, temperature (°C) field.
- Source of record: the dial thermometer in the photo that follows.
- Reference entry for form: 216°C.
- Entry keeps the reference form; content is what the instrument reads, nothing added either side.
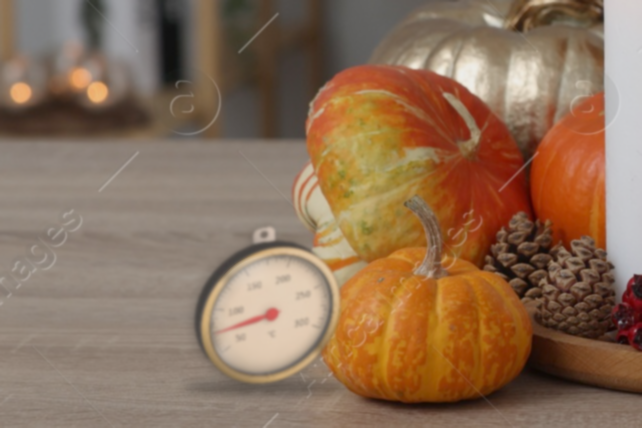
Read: 75°C
